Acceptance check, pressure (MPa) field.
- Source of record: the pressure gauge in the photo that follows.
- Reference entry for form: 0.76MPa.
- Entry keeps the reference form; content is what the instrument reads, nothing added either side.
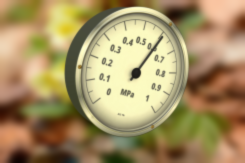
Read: 0.6MPa
